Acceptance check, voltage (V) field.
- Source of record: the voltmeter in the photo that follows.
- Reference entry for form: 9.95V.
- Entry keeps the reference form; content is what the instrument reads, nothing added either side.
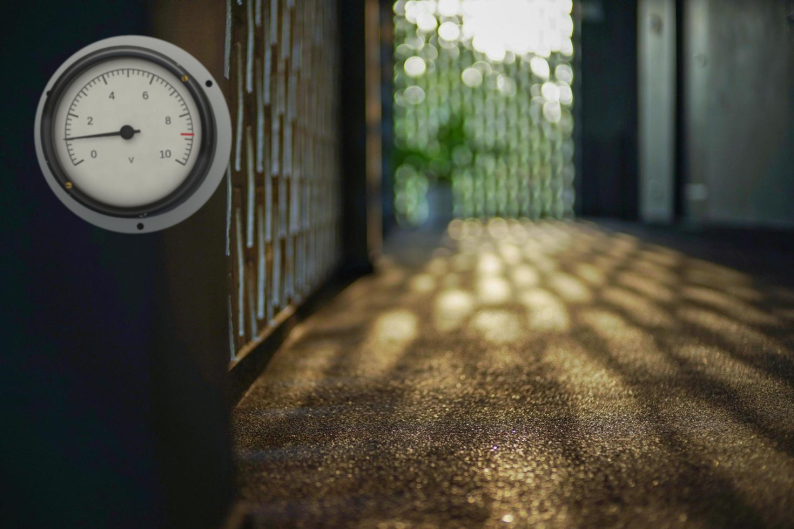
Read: 1V
